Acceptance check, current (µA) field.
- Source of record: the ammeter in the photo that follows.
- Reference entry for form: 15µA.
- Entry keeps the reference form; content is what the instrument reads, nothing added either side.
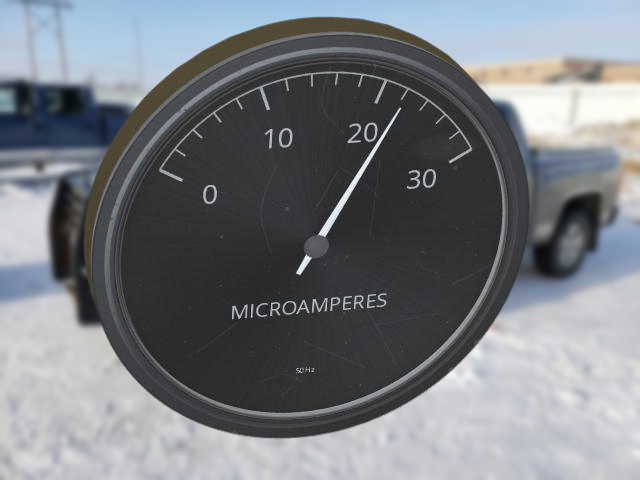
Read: 22µA
